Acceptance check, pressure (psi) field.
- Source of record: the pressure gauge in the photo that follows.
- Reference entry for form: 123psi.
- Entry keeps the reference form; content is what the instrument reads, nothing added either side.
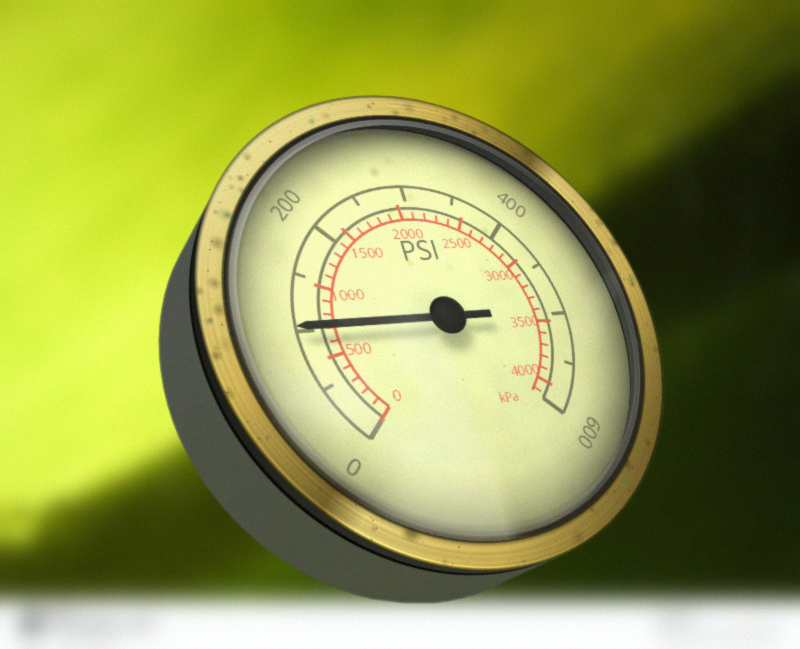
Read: 100psi
